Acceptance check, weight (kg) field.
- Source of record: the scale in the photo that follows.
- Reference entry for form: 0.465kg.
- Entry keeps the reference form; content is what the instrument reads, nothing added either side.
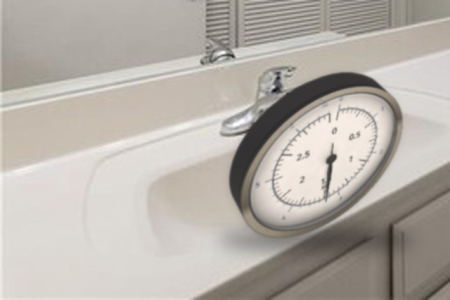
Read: 1.5kg
